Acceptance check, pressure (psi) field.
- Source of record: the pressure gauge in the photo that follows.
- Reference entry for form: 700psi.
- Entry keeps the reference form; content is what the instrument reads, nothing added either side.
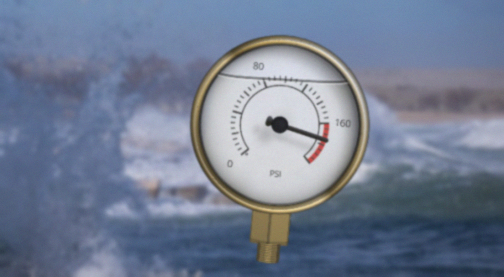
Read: 175psi
